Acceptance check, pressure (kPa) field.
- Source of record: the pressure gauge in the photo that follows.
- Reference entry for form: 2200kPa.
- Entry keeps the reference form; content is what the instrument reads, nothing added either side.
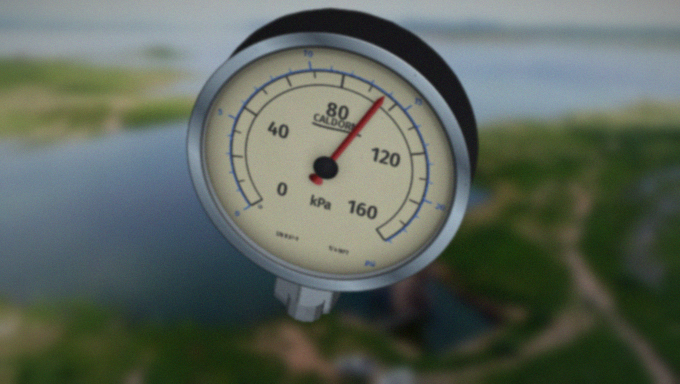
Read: 95kPa
